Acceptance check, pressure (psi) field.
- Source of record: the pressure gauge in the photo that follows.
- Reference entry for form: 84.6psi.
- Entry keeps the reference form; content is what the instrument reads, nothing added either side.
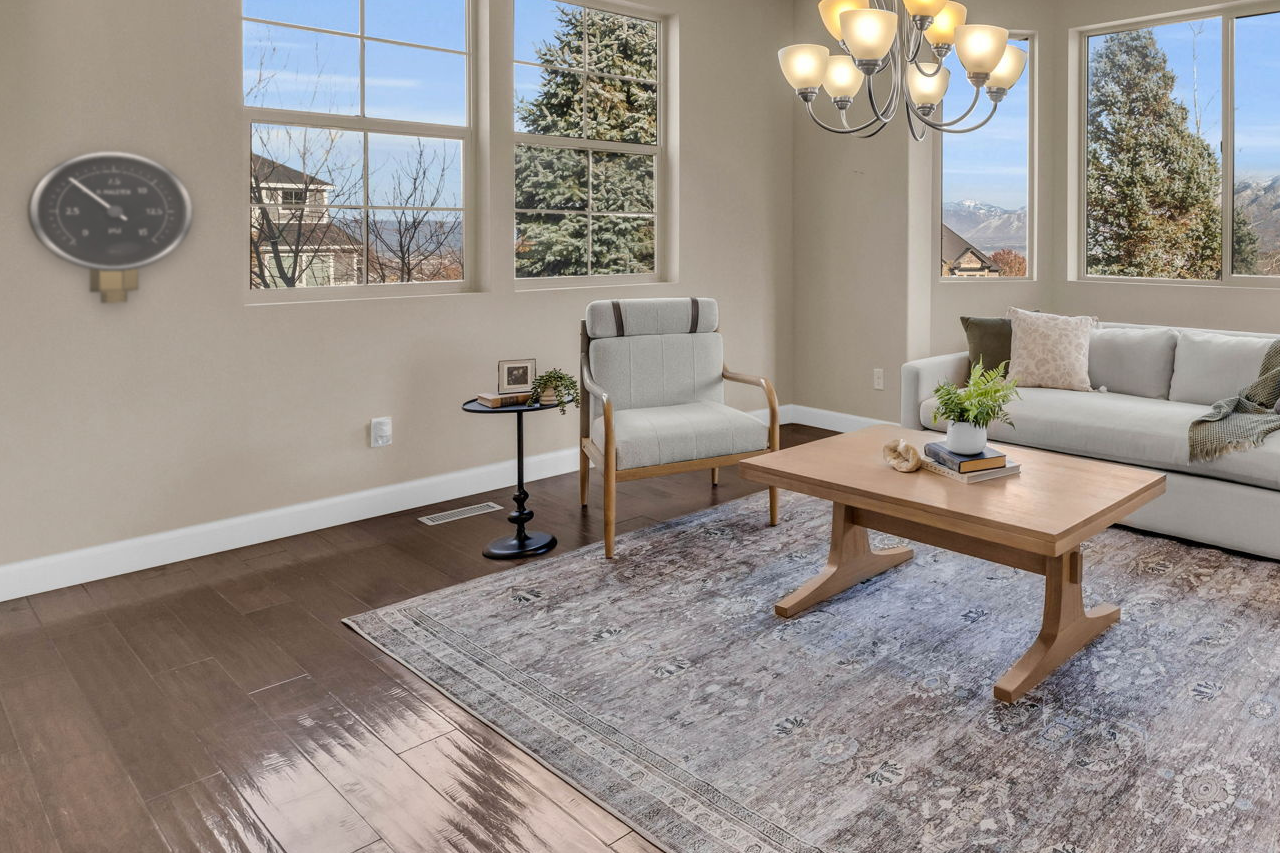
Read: 5psi
